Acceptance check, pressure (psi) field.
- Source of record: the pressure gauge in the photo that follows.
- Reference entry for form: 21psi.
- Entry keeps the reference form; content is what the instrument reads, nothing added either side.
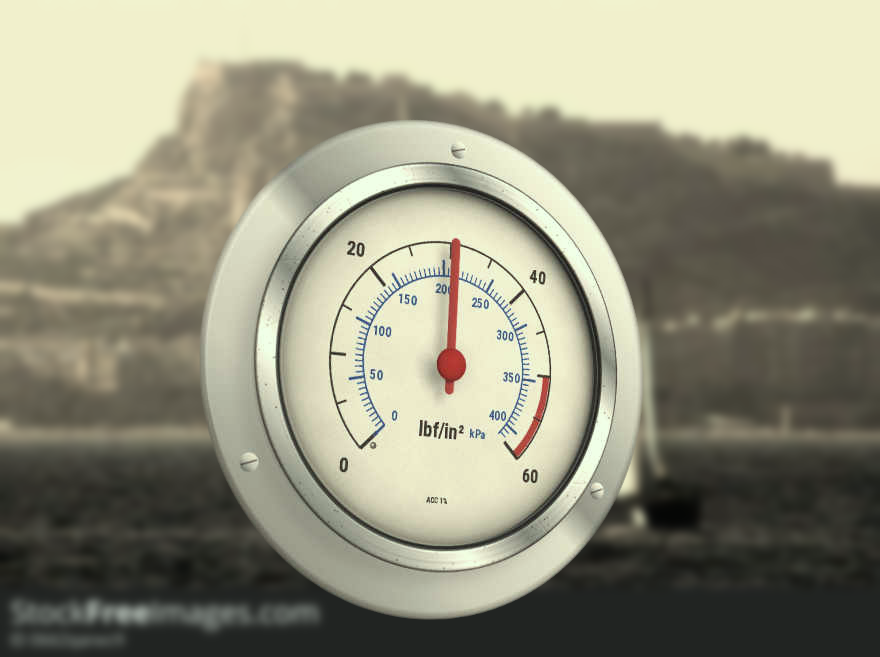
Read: 30psi
